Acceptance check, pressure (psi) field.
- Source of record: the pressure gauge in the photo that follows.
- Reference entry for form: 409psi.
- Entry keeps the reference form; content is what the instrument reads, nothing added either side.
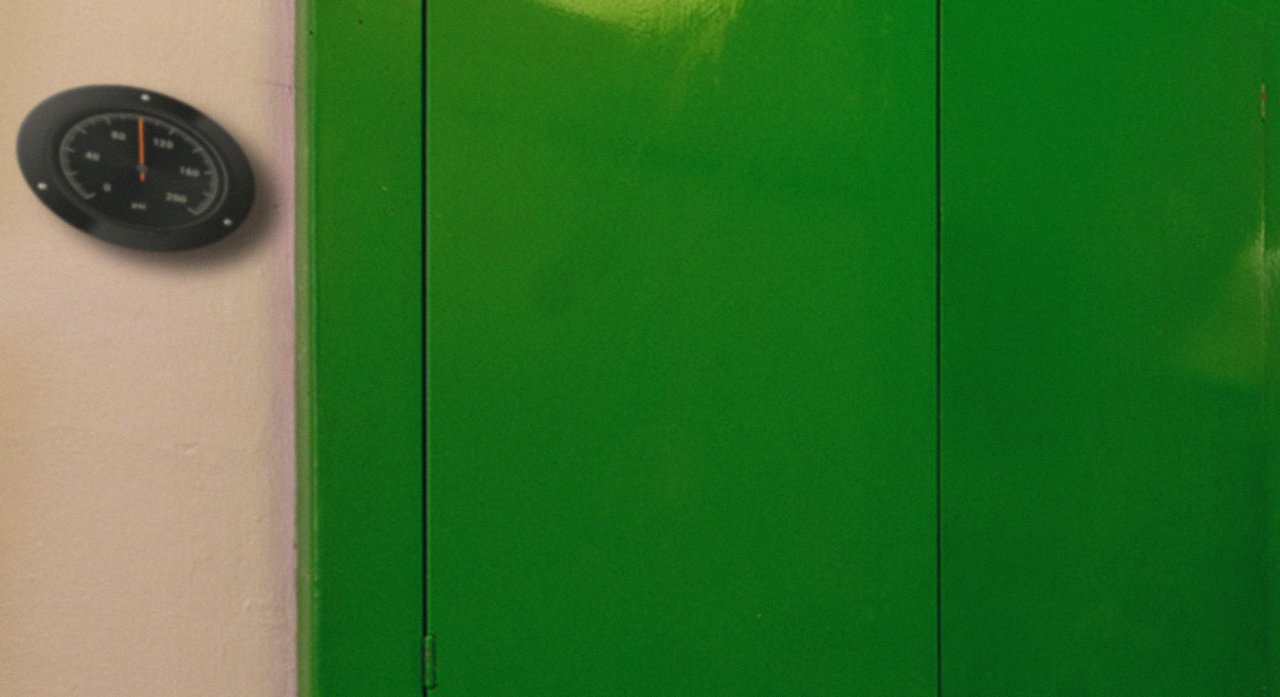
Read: 100psi
